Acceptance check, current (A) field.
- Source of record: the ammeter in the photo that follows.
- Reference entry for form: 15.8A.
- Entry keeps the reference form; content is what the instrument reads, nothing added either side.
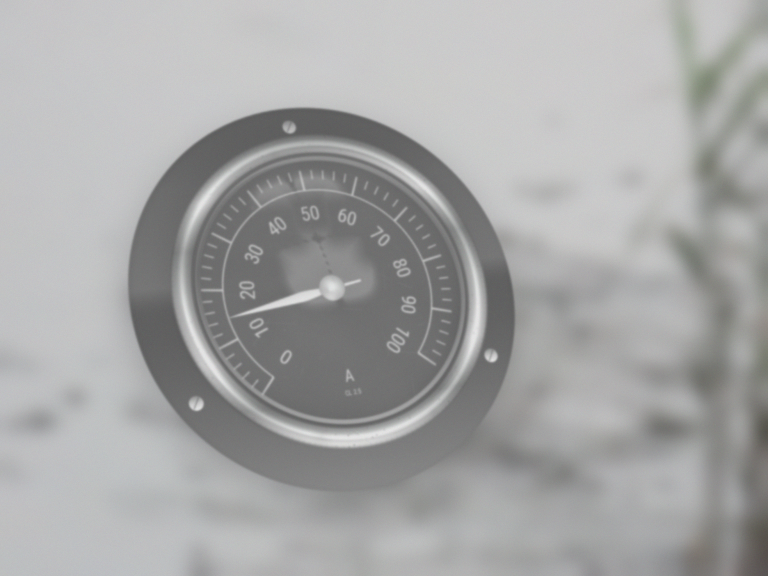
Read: 14A
